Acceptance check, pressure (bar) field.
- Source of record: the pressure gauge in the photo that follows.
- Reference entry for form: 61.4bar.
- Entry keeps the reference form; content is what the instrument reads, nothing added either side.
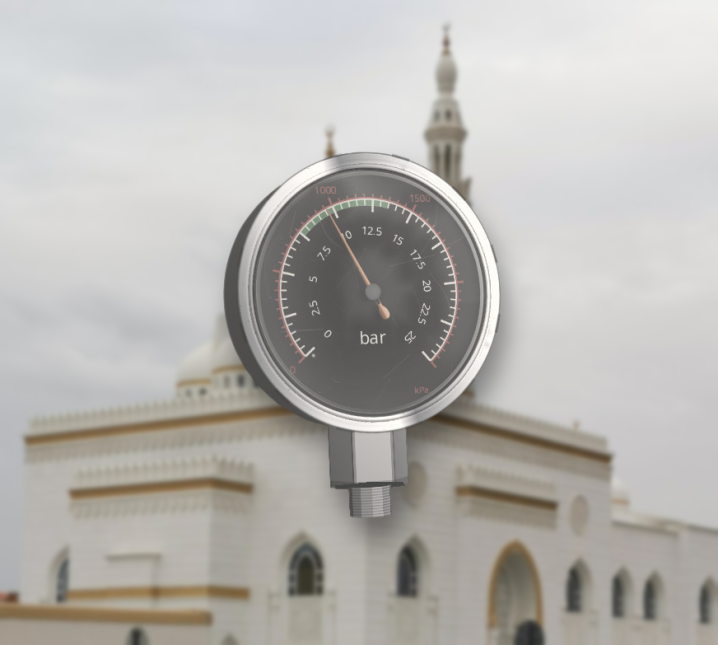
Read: 9.5bar
